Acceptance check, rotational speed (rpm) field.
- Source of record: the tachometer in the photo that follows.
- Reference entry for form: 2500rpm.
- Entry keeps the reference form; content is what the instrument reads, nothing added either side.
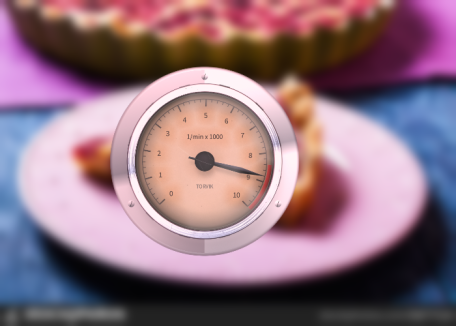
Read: 8800rpm
